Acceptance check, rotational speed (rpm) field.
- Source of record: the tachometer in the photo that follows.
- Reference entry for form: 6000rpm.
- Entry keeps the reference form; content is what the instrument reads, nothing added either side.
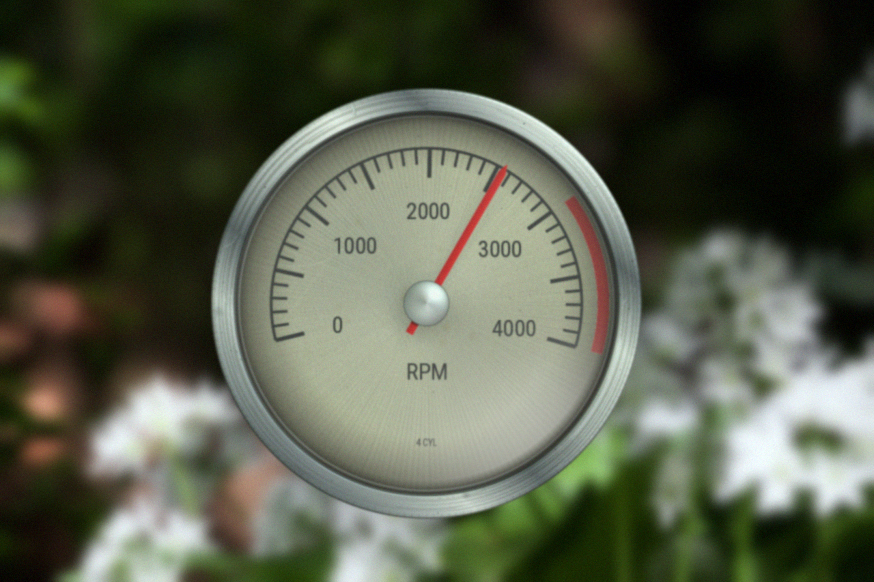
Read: 2550rpm
